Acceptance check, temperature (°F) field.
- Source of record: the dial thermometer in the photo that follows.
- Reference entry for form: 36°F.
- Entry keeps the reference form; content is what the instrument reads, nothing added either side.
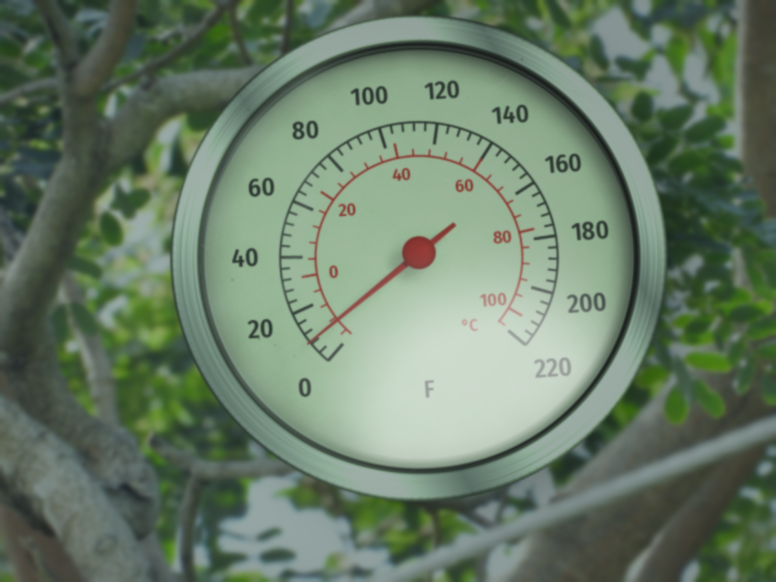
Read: 8°F
